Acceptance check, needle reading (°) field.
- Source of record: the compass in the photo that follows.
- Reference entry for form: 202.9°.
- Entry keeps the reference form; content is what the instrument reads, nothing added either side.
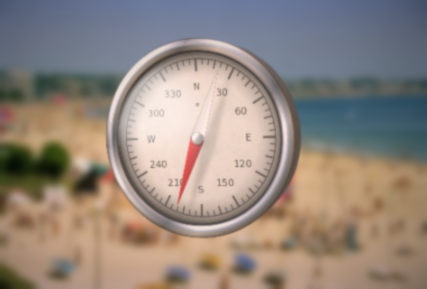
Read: 200°
